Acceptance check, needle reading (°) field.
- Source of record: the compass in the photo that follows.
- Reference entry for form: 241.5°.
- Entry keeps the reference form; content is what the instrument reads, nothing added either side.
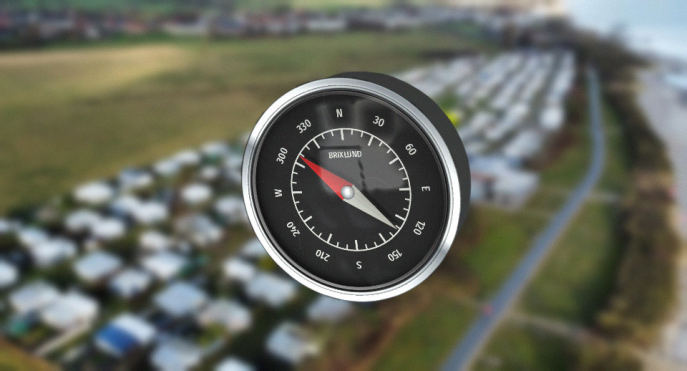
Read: 310°
